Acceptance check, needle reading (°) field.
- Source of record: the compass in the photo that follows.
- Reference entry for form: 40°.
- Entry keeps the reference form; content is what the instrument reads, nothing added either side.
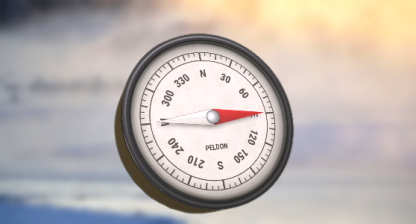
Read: 90°
